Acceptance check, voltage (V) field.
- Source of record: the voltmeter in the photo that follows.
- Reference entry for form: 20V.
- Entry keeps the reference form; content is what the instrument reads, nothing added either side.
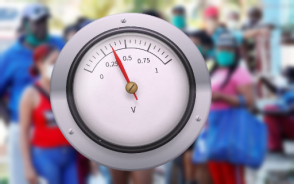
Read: 0.35V
